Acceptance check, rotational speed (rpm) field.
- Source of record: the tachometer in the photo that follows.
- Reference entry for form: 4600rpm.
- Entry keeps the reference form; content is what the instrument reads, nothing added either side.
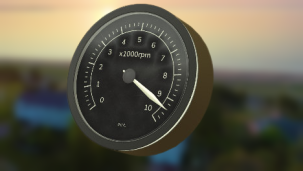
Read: 9400rpm
